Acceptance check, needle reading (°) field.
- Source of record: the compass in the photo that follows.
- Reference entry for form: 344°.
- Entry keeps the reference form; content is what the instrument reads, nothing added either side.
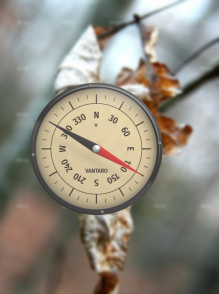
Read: 120°
